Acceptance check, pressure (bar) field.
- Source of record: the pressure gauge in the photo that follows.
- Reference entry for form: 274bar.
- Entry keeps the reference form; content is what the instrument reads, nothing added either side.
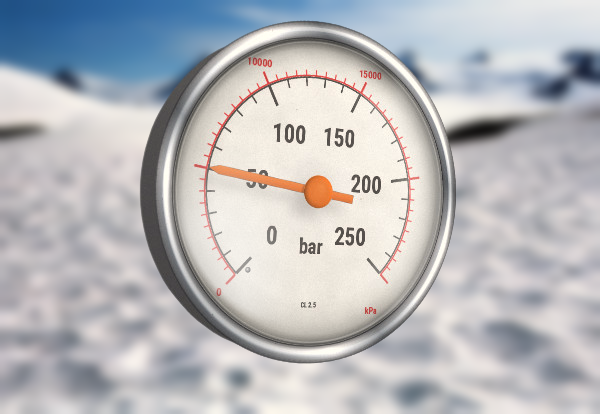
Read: 50bar
